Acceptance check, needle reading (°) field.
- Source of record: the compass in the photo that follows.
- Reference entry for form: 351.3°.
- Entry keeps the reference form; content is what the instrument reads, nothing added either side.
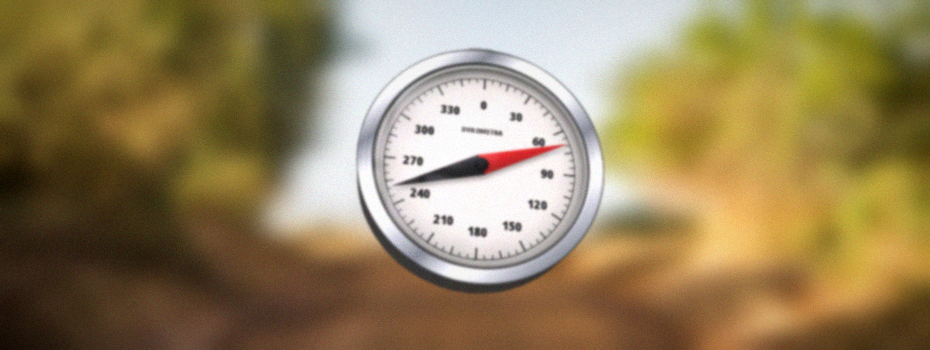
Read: 70°
